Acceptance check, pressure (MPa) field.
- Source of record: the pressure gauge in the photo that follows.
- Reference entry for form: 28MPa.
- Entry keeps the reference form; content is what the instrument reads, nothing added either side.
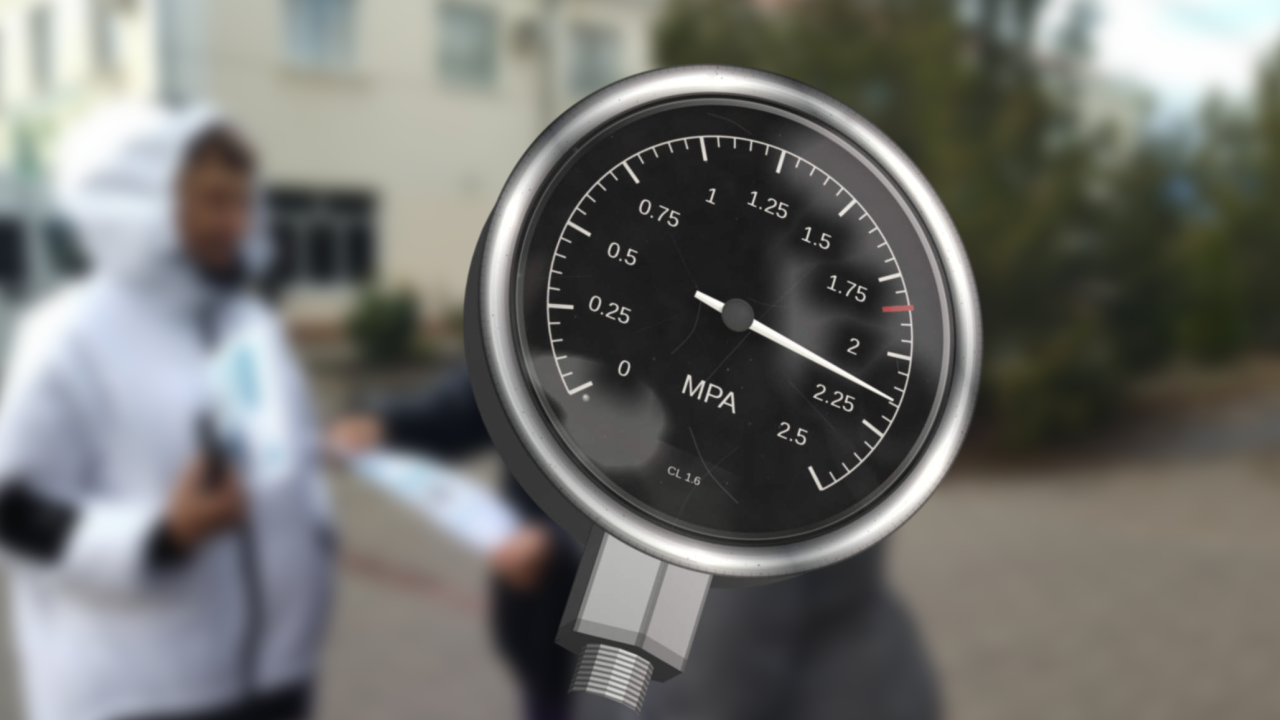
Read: 2.15MPa
